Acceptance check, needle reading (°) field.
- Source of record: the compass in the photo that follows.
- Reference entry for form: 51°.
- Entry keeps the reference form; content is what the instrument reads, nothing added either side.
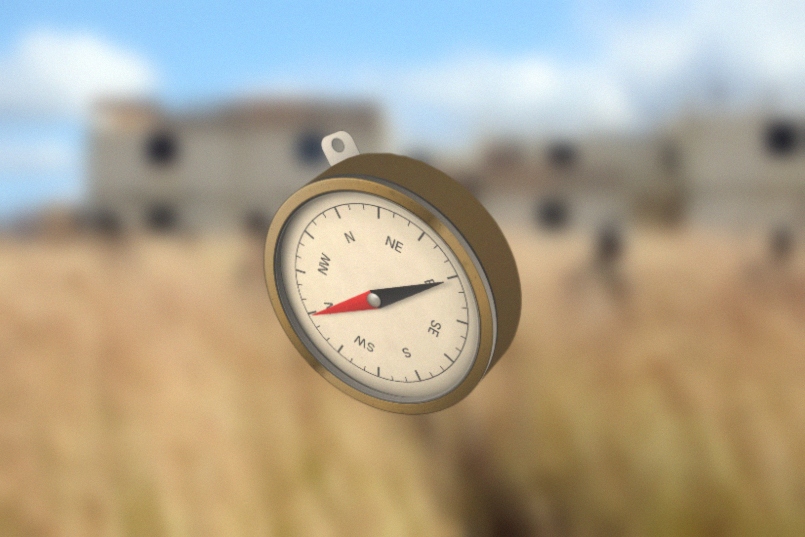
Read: 270°
